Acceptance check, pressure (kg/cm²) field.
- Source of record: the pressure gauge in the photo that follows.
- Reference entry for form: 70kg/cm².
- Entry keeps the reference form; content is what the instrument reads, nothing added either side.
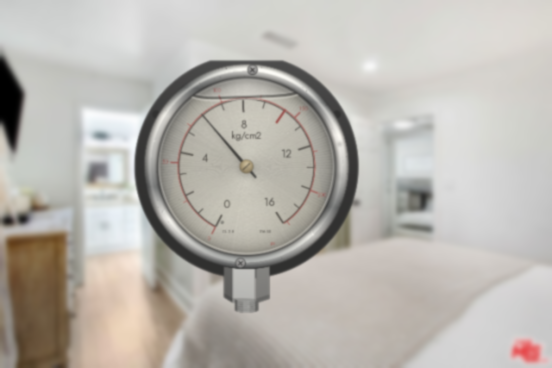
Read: 6kg/cm²
